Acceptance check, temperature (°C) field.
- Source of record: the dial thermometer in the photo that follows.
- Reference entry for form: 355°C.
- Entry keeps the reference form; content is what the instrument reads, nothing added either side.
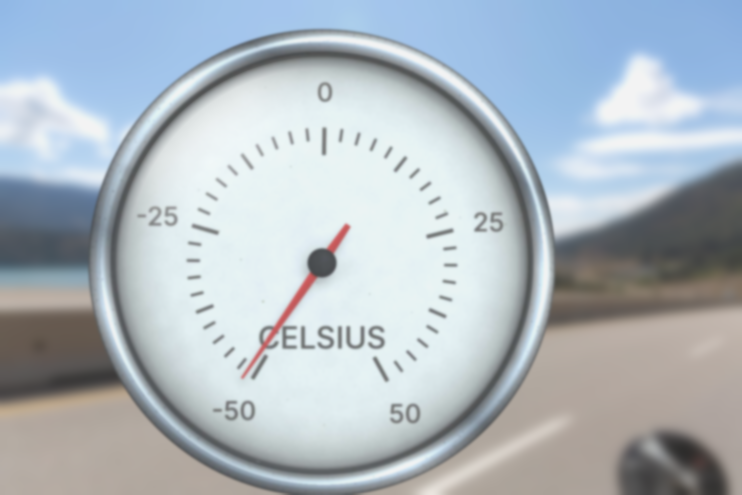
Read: -48.75°C
